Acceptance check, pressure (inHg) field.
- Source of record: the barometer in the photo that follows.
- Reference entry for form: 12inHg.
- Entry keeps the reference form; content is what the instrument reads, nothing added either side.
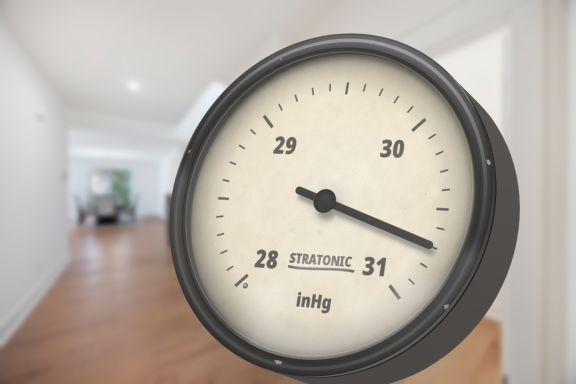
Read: 30.7inHg
